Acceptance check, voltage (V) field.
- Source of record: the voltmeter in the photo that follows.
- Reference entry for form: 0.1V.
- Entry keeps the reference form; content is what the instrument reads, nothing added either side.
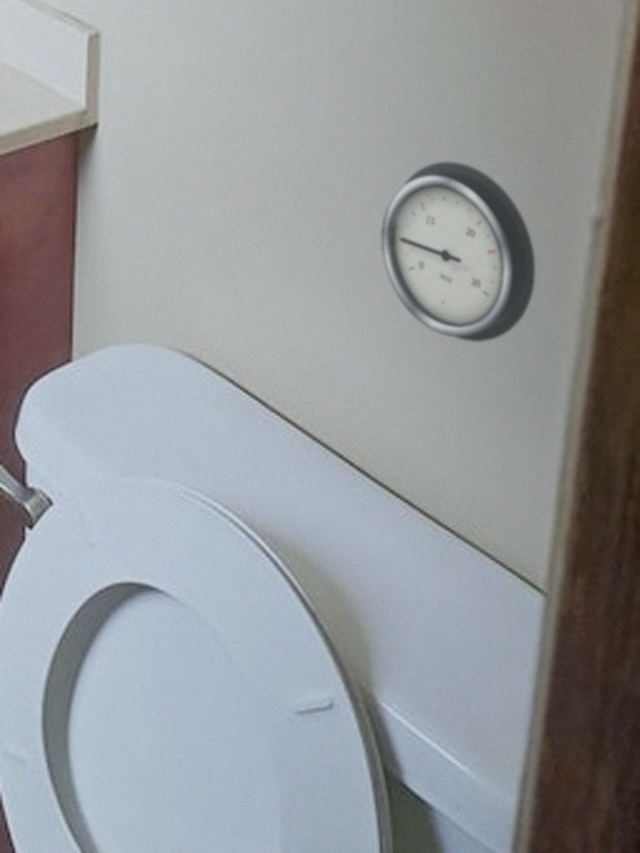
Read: 4V
